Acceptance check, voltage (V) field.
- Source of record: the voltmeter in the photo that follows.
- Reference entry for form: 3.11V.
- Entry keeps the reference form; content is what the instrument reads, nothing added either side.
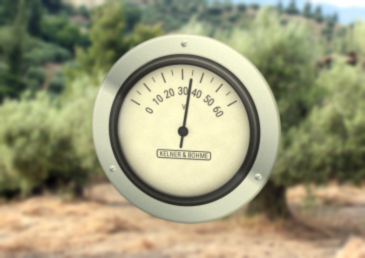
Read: 35V
